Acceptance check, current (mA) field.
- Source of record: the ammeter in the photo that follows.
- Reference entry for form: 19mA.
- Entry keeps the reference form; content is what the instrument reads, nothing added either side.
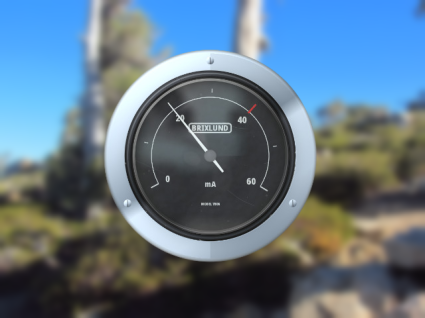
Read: 20mA
